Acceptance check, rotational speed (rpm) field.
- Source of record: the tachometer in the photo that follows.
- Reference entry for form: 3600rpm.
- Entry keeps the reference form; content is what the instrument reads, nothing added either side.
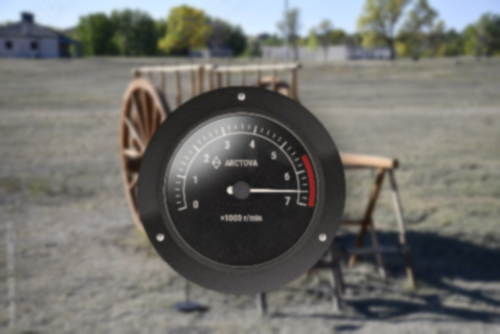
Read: 6600rpm
